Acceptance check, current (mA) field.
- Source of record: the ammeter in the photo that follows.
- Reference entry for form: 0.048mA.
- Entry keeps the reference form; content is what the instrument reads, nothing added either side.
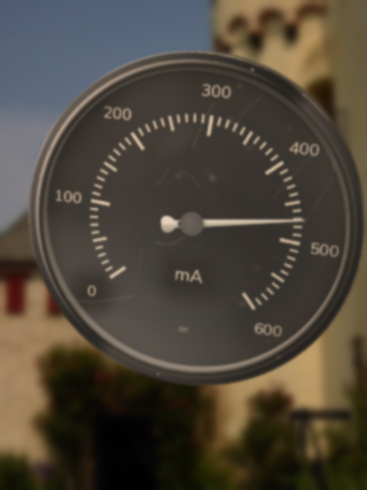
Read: 470mA
